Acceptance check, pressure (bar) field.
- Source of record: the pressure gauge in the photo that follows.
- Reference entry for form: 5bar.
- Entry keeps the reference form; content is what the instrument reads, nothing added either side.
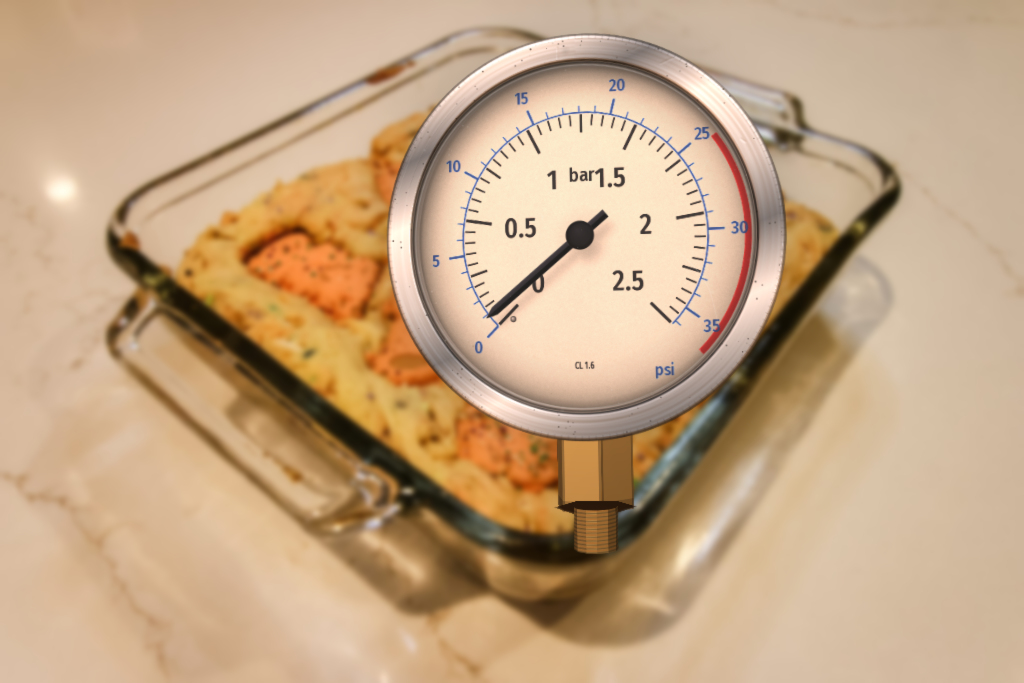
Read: 0.05bar
